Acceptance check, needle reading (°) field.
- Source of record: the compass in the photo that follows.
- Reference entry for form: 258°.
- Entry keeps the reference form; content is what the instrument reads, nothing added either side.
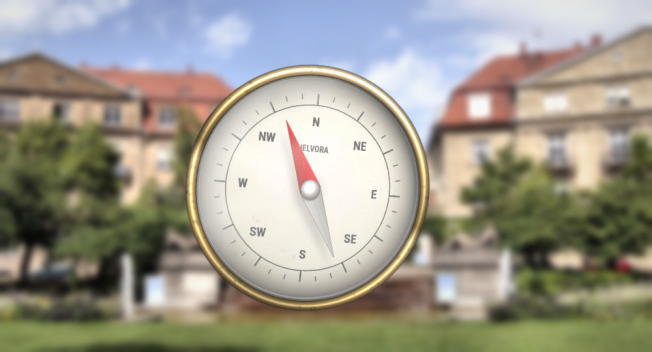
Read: 335°
